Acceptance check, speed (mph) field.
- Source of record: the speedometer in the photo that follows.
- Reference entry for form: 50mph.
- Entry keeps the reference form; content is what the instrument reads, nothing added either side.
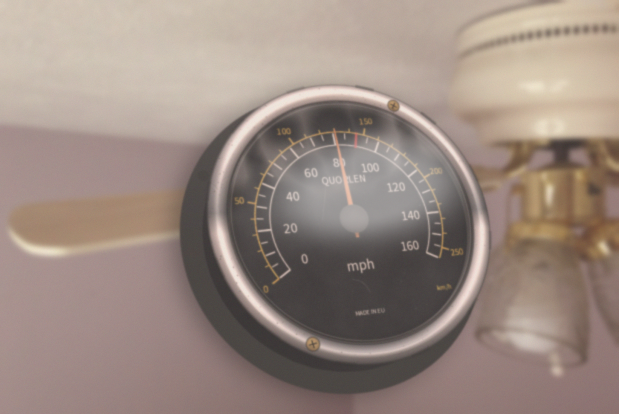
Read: 80mph
